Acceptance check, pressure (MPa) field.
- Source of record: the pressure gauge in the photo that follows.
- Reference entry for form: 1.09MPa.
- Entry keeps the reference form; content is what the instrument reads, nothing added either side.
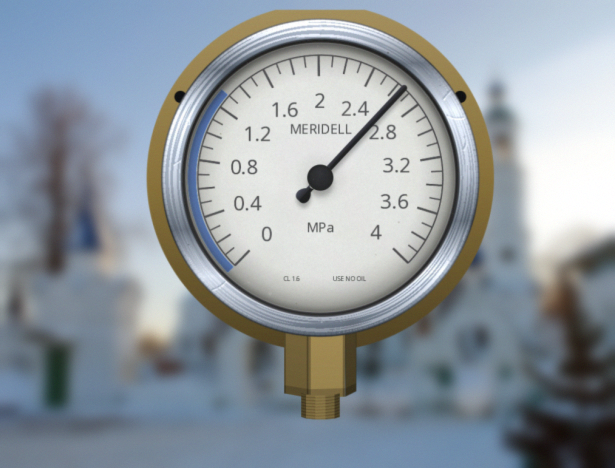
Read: 2.65MPa
